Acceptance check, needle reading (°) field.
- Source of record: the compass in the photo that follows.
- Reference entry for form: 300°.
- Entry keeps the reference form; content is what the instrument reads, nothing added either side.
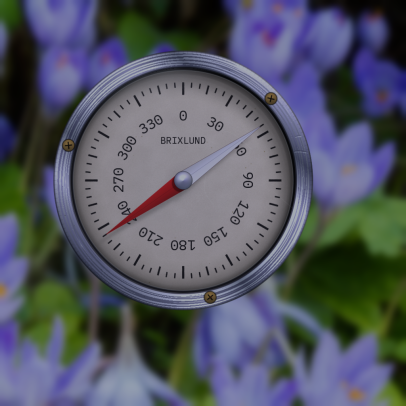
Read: 235°
